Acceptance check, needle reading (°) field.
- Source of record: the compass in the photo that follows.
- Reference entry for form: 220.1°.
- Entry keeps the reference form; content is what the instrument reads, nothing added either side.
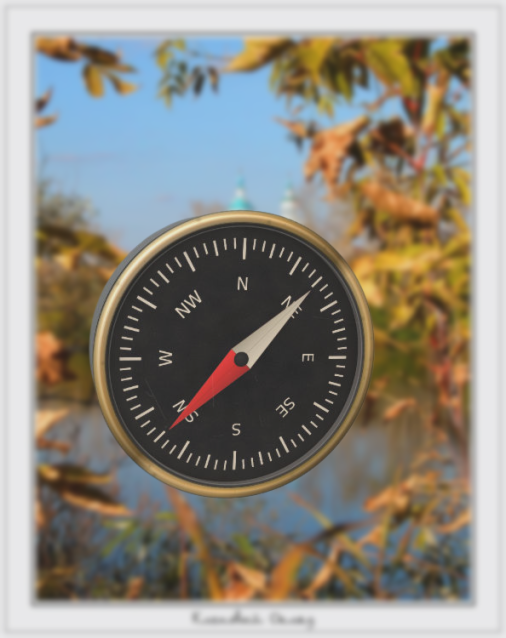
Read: 225°
